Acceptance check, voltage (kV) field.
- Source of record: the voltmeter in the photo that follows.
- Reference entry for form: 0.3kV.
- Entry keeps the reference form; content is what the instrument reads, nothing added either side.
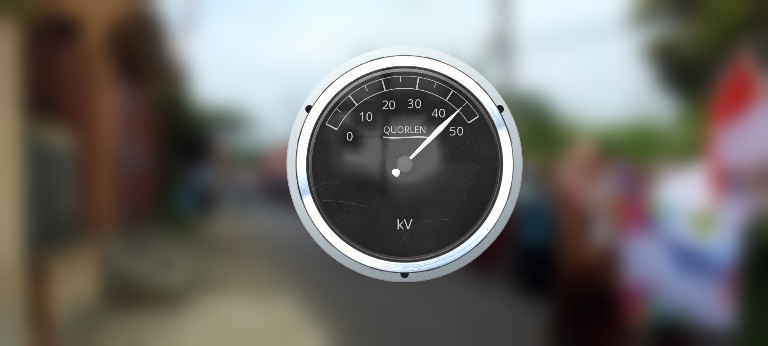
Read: 45kV
